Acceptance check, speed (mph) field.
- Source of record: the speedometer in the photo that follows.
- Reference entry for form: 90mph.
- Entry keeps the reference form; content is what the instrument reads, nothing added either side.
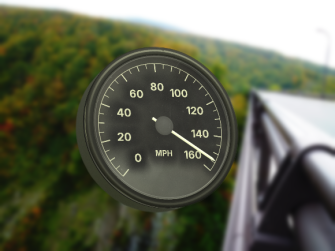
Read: 155mph
